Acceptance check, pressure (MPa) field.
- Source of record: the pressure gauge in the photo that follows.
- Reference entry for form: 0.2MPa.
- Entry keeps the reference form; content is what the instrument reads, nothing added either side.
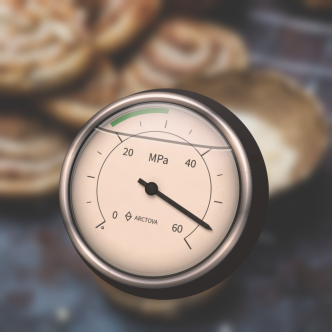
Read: 55MPa
